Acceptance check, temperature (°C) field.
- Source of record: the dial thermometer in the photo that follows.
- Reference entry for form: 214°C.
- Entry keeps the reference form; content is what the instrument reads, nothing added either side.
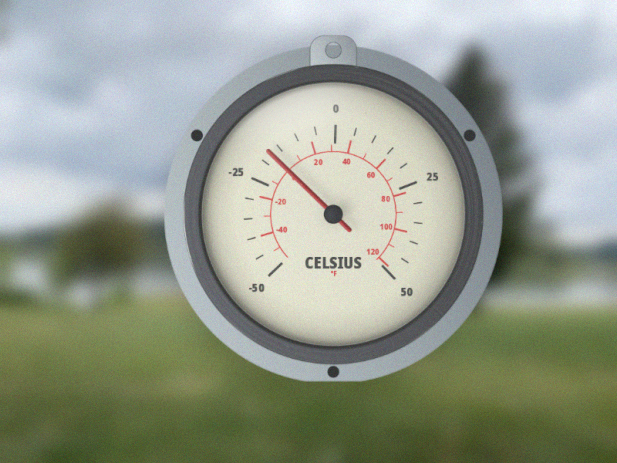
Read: -17.5°C
